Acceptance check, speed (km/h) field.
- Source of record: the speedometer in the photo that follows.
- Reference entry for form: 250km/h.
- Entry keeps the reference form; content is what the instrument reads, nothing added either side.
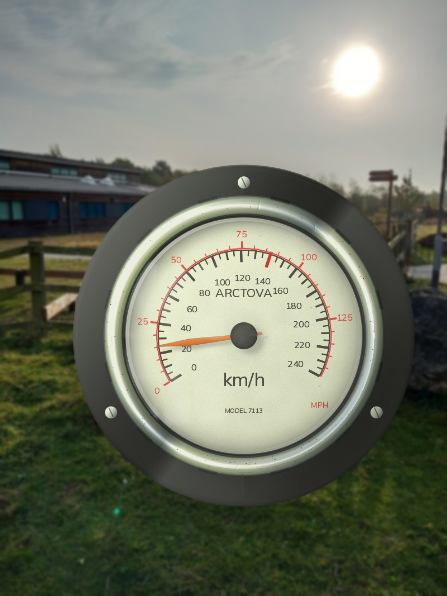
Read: 25km/h
